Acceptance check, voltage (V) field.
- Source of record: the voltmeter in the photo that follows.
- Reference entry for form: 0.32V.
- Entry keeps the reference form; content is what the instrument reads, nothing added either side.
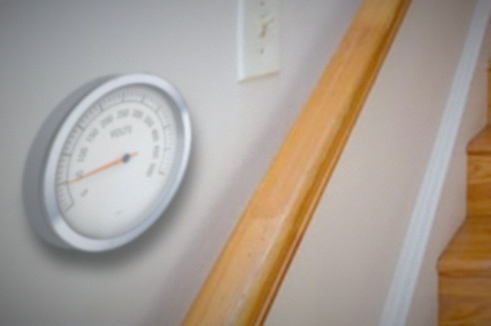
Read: 50V
